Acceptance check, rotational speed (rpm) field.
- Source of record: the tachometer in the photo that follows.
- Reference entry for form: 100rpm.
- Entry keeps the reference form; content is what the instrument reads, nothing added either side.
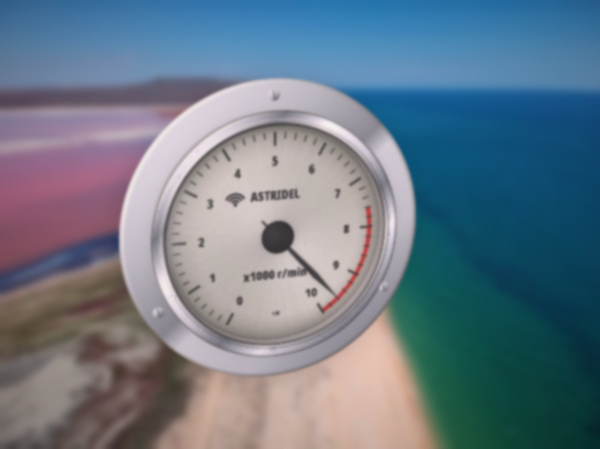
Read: 9600rpm
